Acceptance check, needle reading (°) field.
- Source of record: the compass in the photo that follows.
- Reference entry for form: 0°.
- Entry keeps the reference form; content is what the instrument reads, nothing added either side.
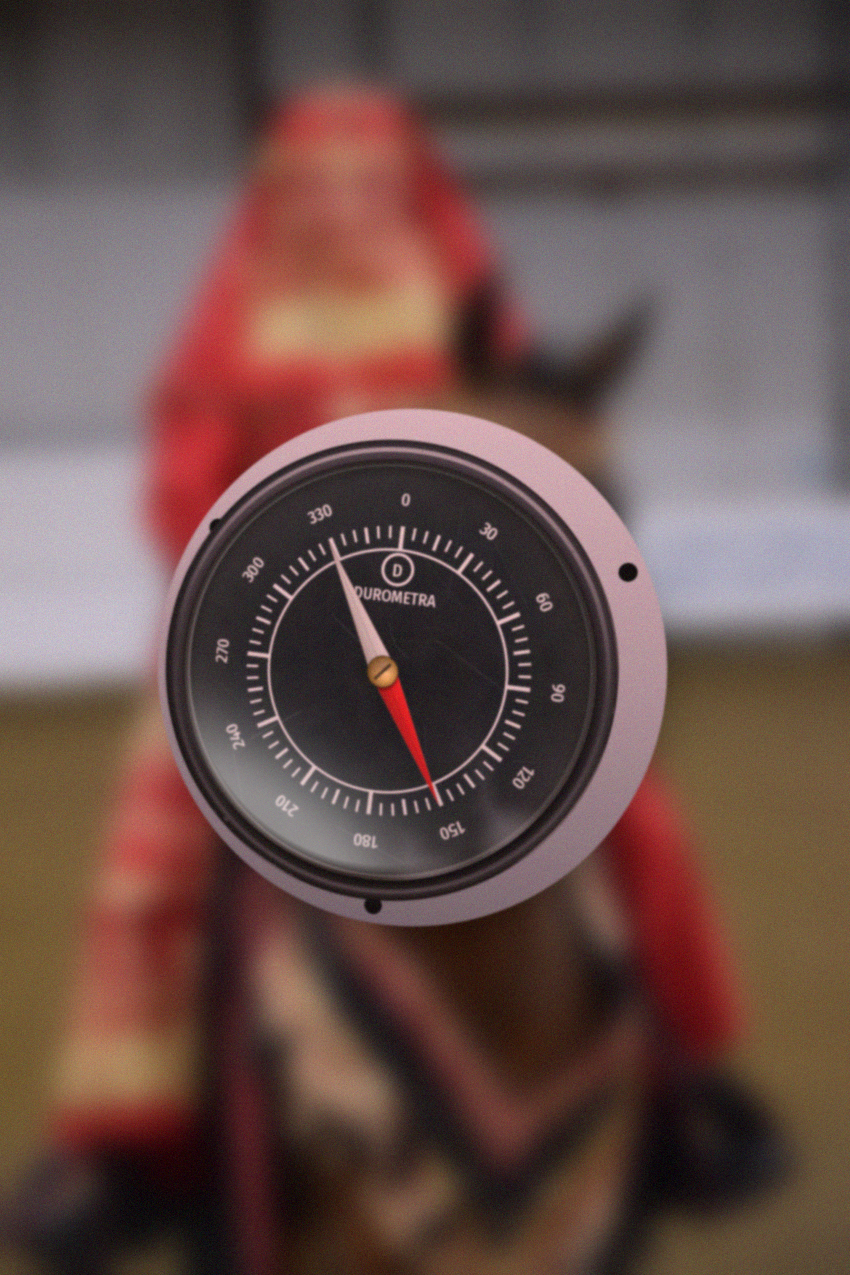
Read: 150°
